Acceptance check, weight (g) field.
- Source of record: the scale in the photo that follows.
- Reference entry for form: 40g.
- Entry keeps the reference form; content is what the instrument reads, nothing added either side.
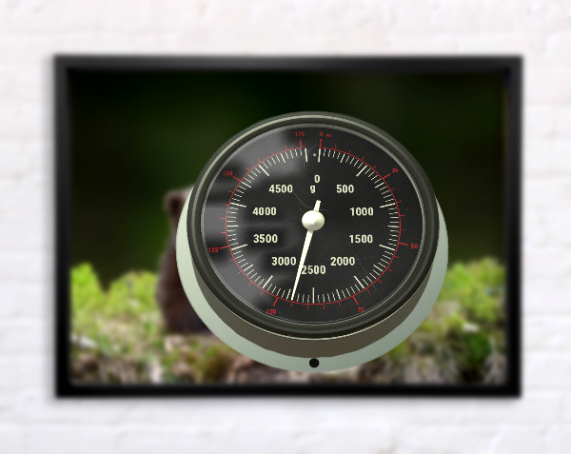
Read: 2700g
